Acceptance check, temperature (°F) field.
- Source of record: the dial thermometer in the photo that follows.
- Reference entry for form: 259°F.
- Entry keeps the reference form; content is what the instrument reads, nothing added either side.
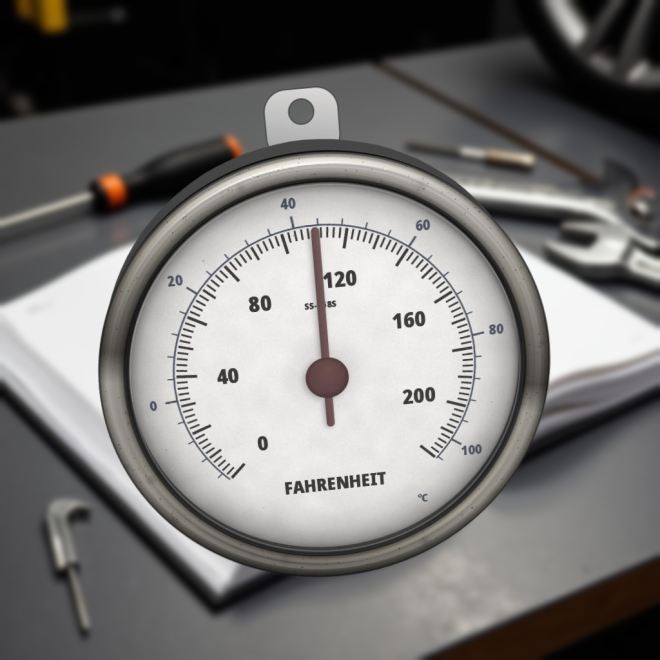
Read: 110°F
